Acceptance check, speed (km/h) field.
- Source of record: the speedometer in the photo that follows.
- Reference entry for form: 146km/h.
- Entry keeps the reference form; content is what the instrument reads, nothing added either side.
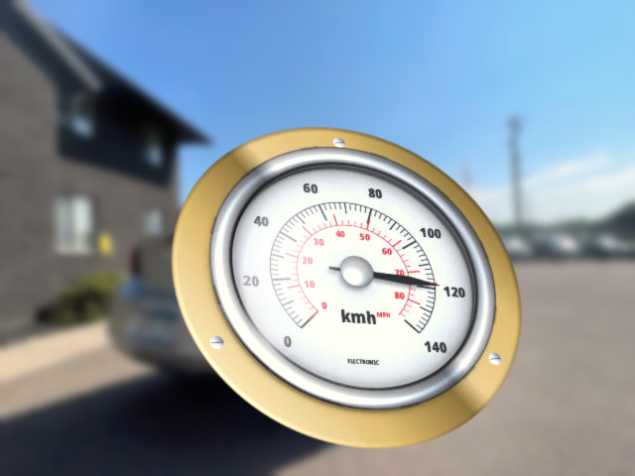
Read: 120km/h
